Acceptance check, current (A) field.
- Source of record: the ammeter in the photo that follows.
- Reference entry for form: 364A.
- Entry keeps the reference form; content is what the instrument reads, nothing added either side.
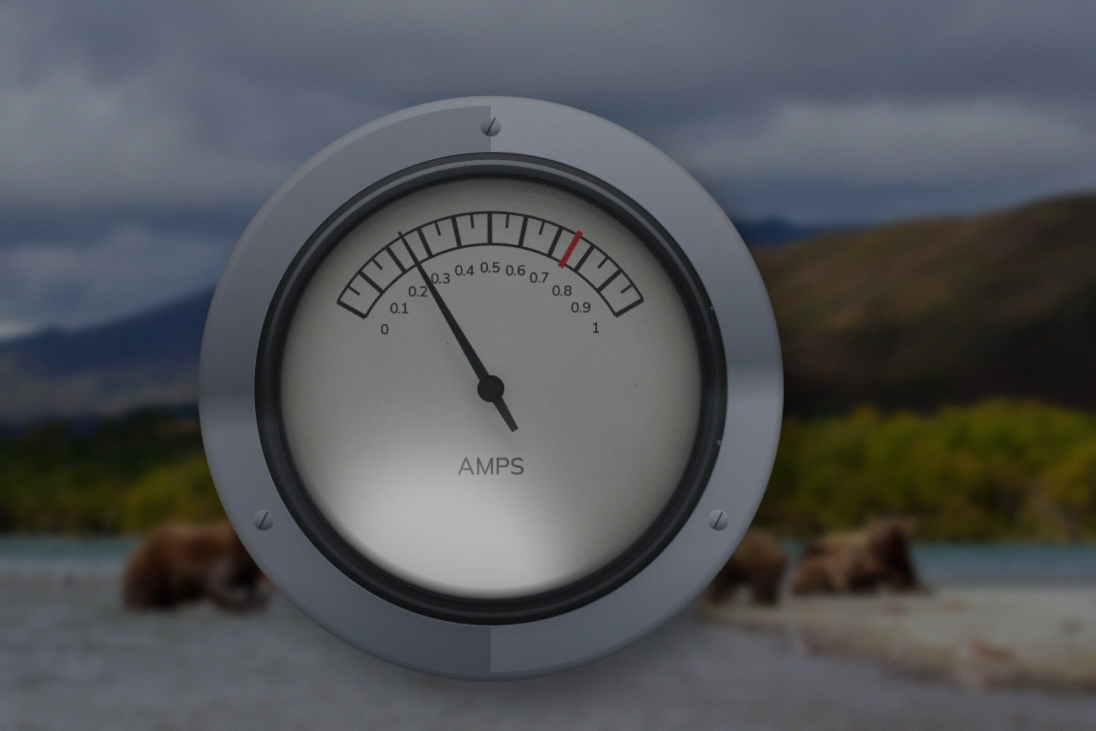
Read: 0.25A
